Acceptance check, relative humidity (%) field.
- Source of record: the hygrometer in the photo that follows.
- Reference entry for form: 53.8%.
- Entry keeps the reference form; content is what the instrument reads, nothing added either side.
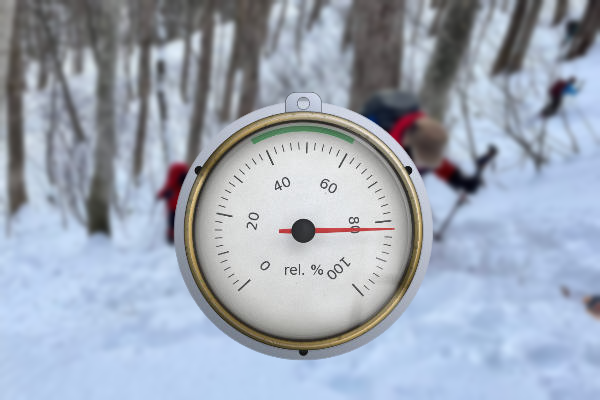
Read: 82%
